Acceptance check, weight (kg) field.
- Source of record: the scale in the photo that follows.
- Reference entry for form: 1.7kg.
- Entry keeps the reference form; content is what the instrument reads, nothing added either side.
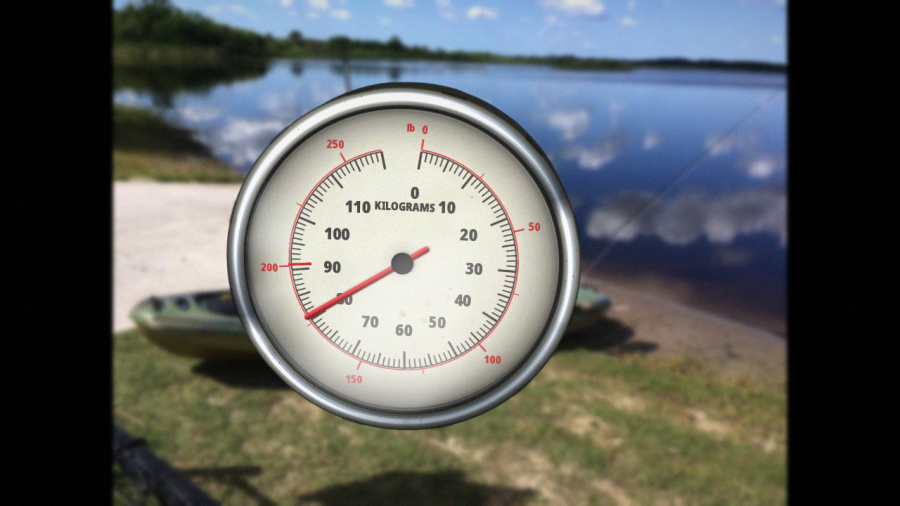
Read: 81kg
